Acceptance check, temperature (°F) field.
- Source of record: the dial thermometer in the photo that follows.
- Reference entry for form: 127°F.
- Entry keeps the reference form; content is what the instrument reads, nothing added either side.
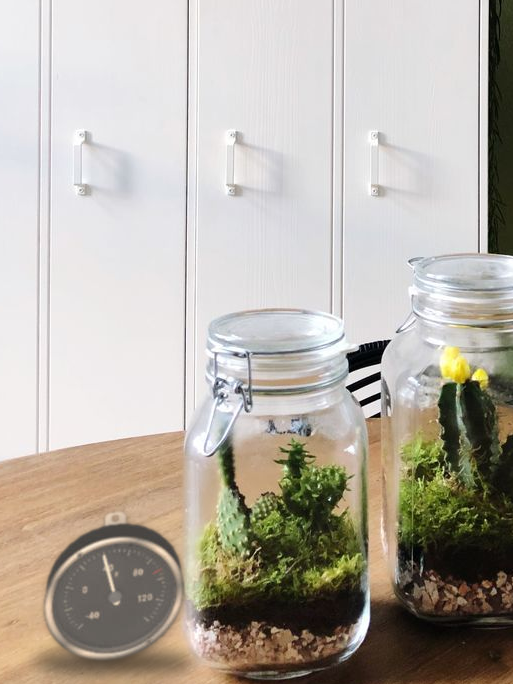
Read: 40°F
